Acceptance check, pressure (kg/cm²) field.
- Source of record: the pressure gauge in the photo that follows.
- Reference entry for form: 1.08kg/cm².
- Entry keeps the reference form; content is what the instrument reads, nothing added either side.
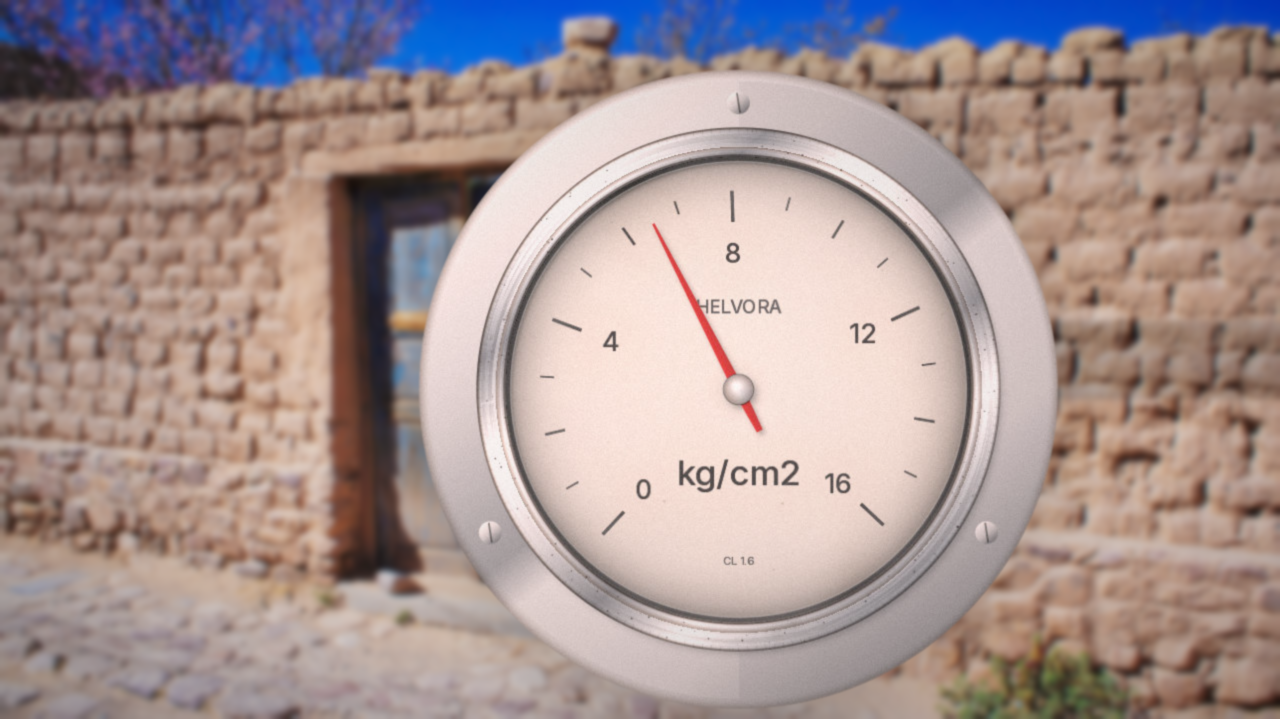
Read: 6.5kg/cm²
